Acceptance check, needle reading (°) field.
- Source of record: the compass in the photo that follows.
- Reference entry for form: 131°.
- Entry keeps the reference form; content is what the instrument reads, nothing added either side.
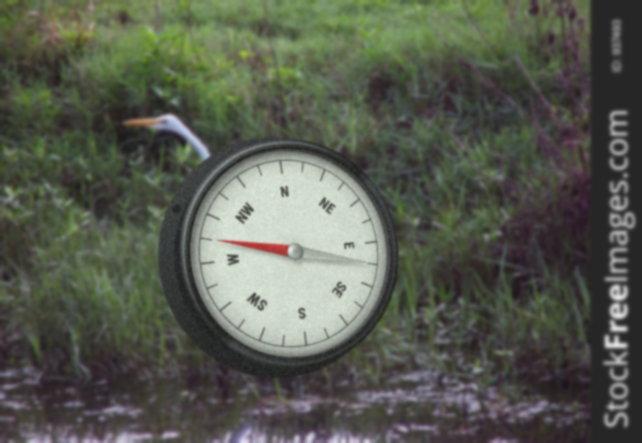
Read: 285°
